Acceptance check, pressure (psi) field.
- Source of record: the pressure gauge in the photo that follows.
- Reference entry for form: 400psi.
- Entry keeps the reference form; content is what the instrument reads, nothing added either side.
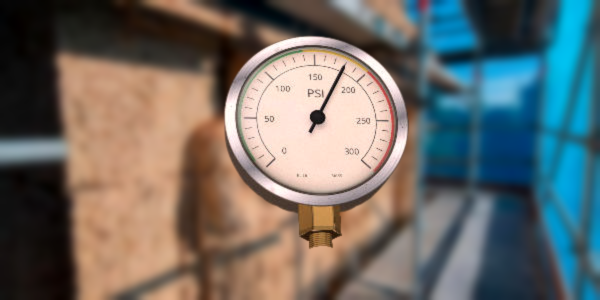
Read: 180psi
